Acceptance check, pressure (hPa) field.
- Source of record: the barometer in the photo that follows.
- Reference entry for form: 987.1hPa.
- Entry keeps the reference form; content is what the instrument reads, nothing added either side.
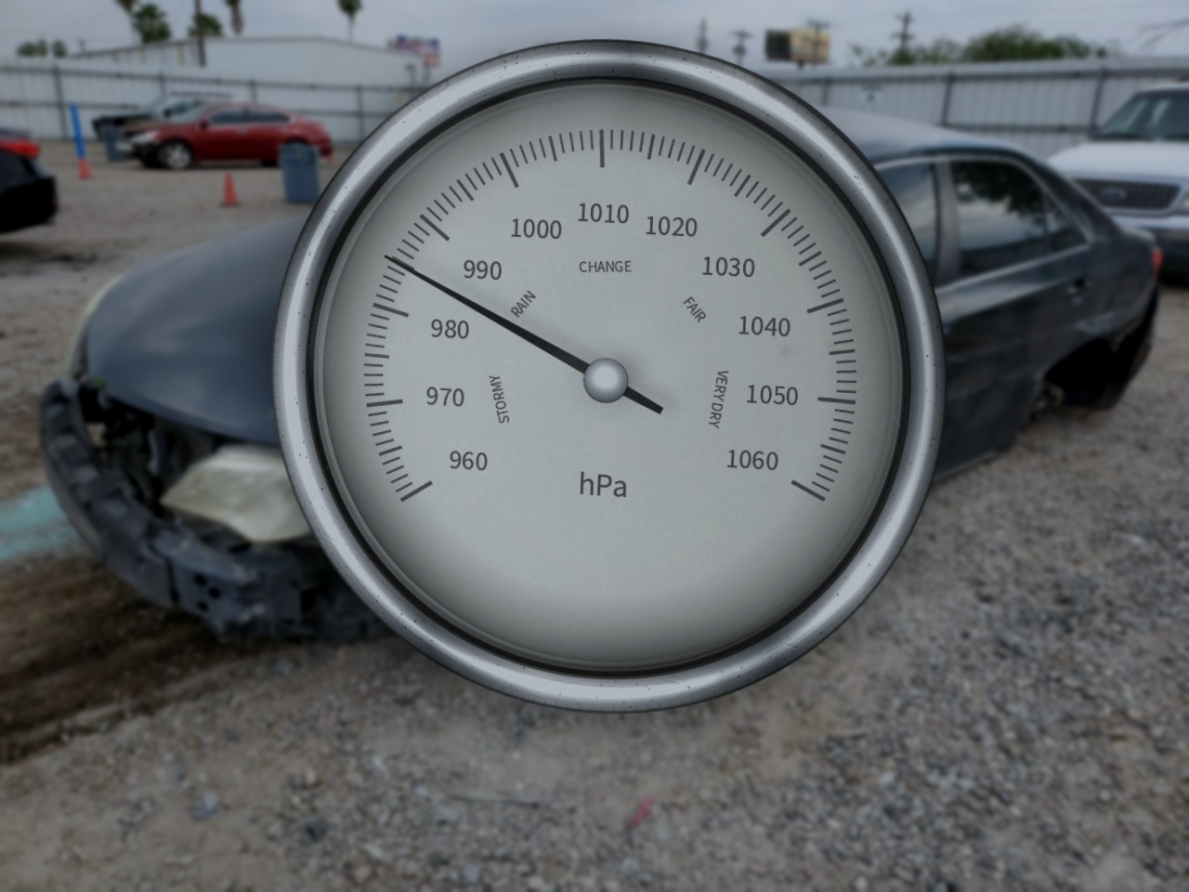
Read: 985hPa
